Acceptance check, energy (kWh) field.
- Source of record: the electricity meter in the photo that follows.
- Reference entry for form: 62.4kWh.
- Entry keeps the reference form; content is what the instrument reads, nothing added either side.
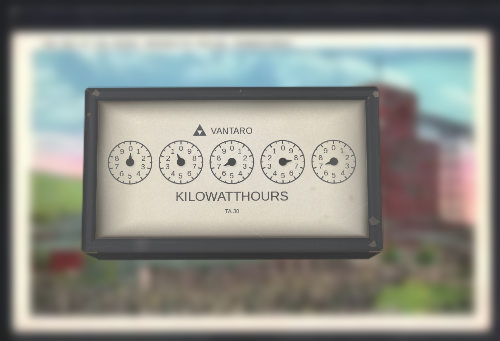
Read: 677kWh
